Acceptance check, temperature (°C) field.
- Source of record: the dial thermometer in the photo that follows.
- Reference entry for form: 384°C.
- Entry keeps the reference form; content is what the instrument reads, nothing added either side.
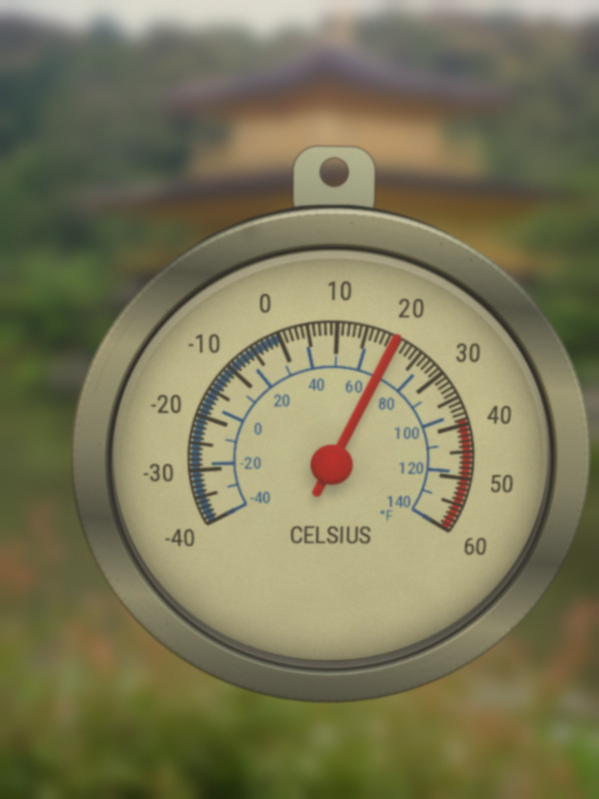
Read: 20°C
